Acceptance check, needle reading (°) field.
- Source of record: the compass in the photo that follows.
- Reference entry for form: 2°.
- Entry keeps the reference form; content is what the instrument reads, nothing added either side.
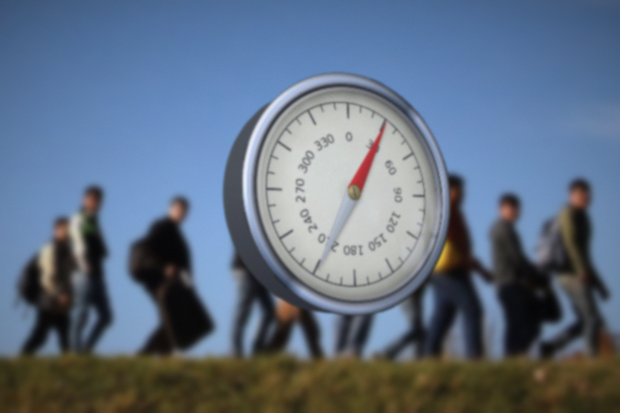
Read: 30°
